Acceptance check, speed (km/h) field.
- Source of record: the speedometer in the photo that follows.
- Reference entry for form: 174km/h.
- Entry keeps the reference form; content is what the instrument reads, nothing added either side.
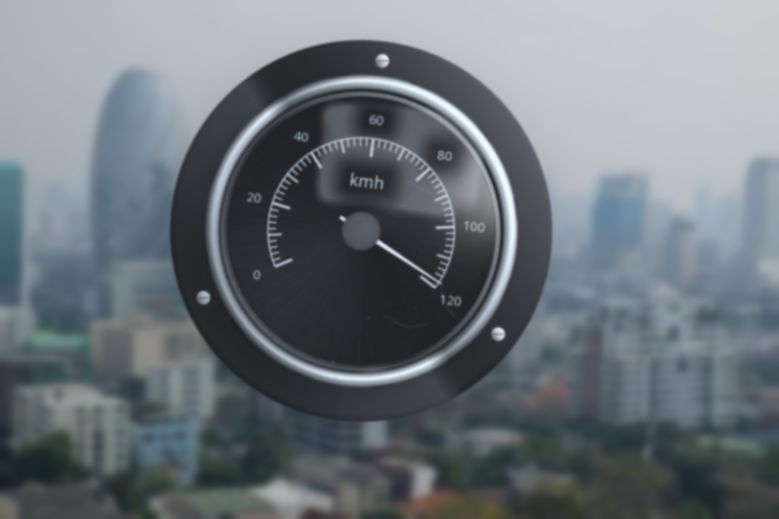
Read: 118km/h
